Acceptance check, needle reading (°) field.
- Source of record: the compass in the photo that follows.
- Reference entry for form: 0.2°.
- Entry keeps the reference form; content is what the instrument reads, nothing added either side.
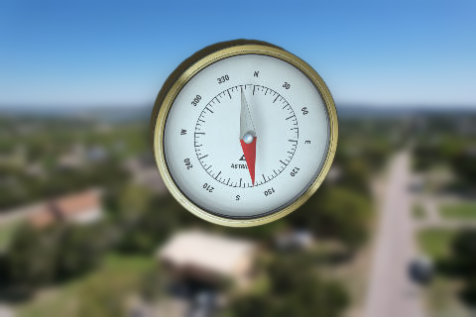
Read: 165°
